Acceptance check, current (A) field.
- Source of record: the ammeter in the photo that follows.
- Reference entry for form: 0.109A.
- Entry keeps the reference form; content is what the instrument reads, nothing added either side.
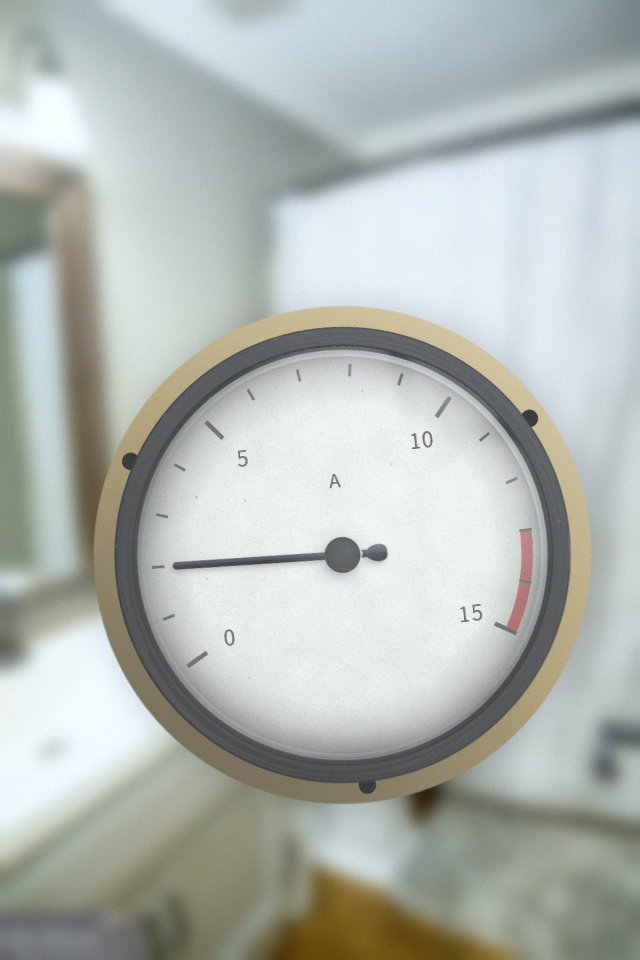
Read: 2A
